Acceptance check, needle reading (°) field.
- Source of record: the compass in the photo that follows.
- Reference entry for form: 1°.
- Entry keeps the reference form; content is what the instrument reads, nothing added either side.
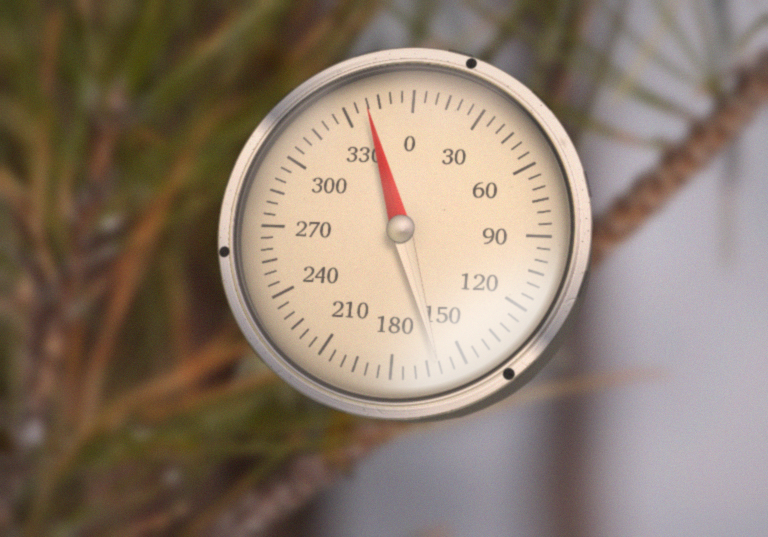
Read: 340°
